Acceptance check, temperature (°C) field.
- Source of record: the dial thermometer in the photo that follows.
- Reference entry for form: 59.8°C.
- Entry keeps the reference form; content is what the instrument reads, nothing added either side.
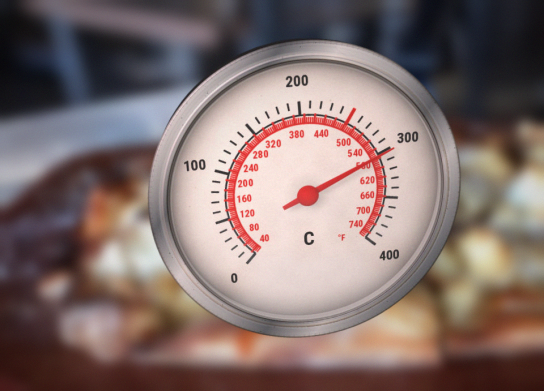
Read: 300°C
